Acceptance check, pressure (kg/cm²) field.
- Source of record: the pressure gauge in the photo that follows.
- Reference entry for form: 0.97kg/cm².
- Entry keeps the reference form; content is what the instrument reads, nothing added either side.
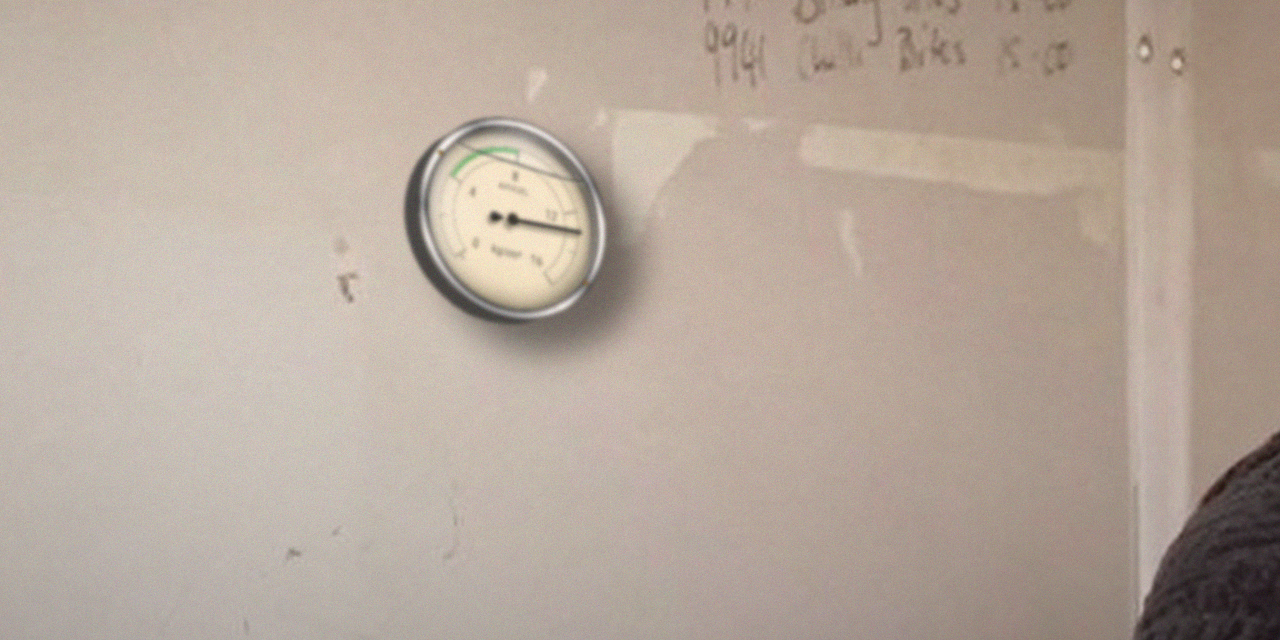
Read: 13kg/cm²
